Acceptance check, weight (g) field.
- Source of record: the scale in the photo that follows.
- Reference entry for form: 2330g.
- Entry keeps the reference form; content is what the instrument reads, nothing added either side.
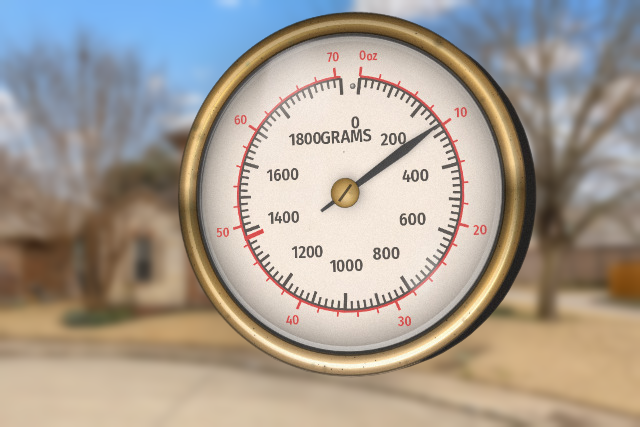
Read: 280g
